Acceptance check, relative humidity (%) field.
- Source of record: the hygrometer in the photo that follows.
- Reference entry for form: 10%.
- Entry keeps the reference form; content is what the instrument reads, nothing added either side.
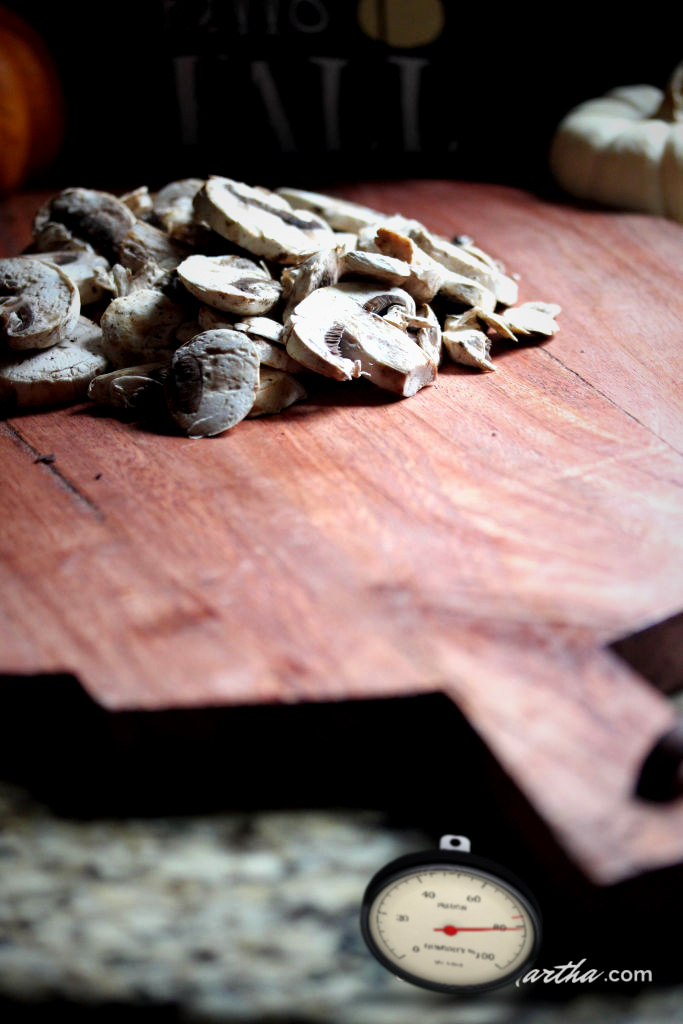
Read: 80%
